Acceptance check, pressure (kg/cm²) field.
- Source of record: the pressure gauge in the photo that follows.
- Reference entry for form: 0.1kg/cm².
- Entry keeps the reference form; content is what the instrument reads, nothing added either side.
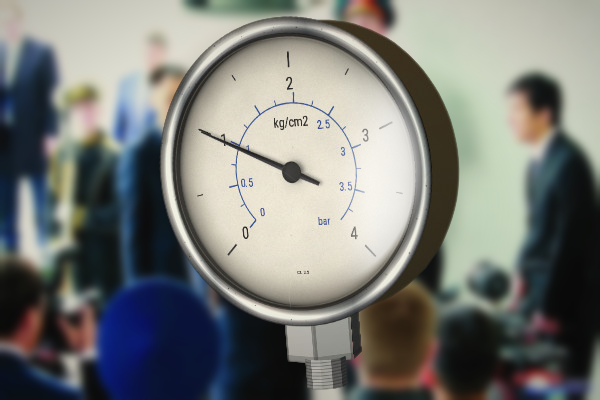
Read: 1kg/cm²
